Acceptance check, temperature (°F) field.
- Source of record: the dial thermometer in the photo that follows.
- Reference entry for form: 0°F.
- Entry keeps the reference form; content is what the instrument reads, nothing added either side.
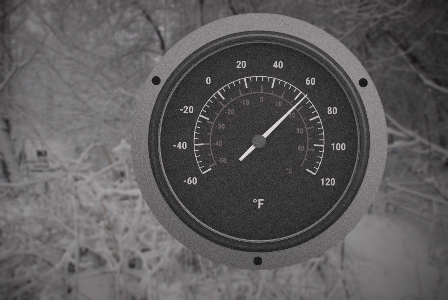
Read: 64°F
